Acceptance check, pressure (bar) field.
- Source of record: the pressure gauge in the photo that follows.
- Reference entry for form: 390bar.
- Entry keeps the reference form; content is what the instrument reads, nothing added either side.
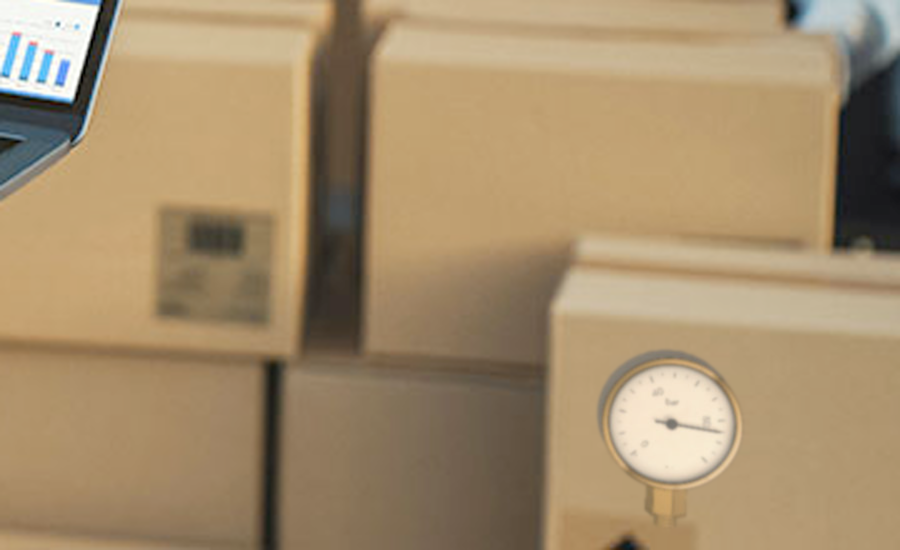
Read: 85bar
